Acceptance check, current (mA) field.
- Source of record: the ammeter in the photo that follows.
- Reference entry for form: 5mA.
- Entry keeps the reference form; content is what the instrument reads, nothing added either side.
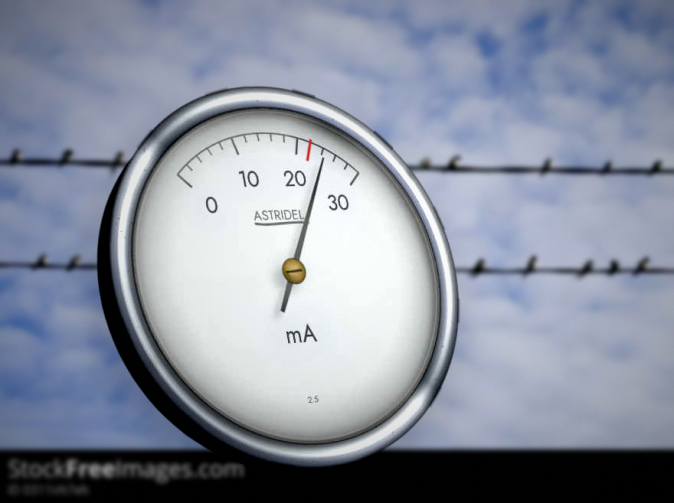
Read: 24mA
